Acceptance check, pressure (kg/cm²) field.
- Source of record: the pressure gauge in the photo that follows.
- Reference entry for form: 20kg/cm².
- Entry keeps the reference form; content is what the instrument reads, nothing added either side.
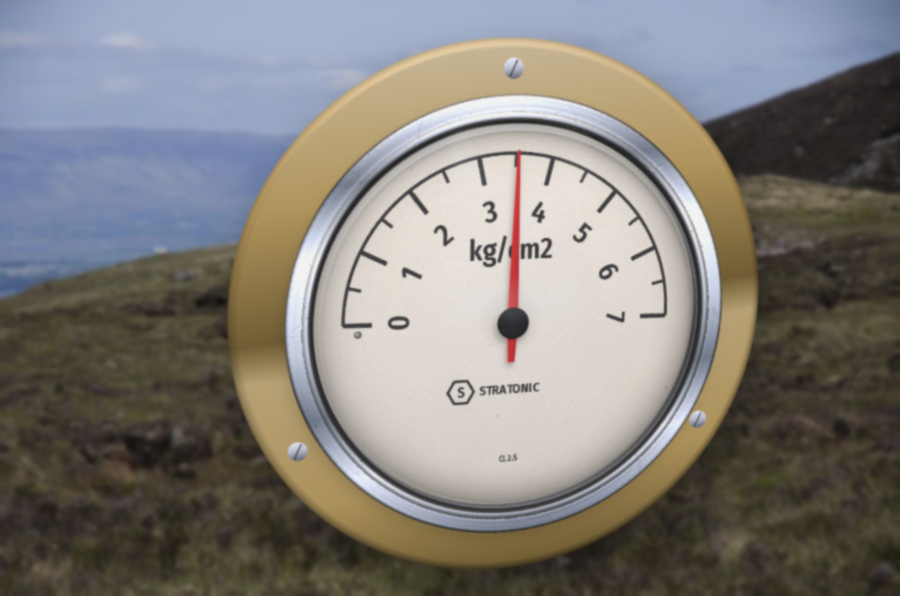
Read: 3.5kg/cm²
